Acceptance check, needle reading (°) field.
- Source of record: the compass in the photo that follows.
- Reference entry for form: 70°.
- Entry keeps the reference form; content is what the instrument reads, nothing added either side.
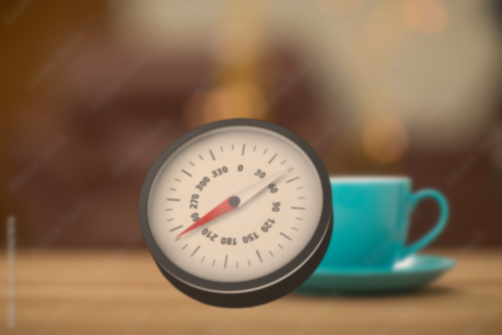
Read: 230°
